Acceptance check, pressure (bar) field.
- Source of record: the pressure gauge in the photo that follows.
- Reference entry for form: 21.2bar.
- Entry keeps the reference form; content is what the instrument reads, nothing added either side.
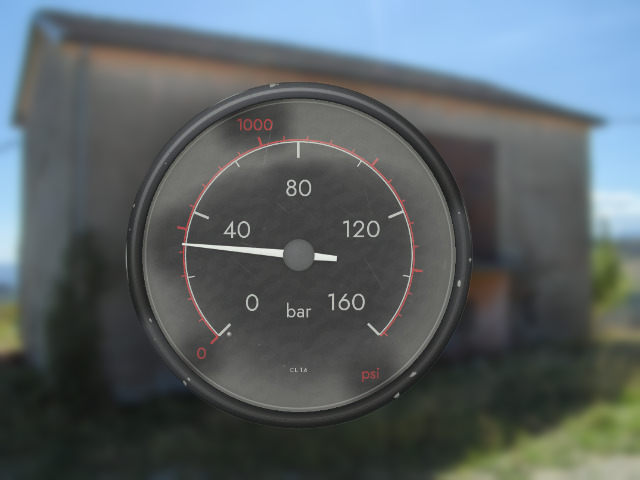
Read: 30bar
